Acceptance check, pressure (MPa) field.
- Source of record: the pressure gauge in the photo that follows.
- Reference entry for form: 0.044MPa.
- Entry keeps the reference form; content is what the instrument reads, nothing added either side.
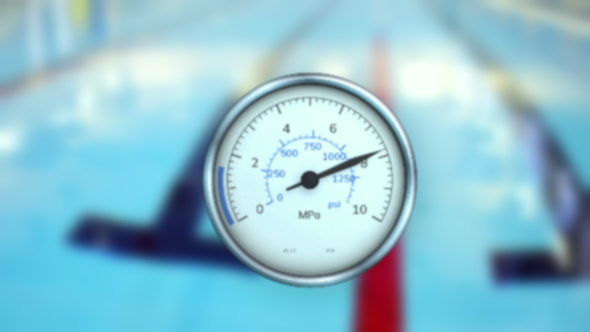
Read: 7.8MPa
